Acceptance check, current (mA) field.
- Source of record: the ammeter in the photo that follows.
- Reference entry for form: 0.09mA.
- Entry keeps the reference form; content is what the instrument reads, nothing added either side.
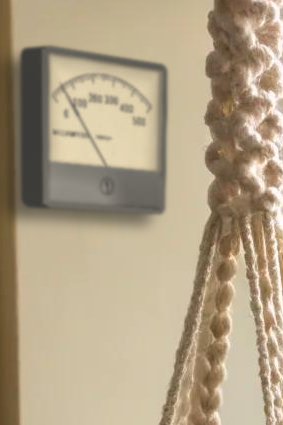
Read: 50mA
